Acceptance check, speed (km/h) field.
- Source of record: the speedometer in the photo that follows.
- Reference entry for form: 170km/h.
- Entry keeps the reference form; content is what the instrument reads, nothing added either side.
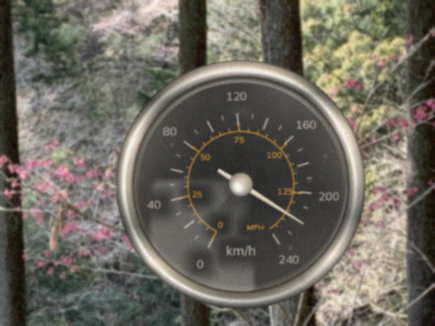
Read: 220km/h
